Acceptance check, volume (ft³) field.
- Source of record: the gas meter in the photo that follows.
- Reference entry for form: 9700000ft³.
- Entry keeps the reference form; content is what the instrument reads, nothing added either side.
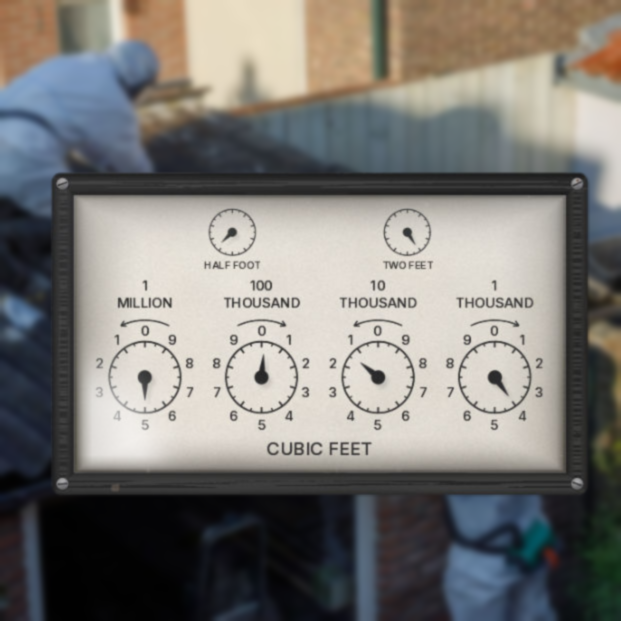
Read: 501400ft³
